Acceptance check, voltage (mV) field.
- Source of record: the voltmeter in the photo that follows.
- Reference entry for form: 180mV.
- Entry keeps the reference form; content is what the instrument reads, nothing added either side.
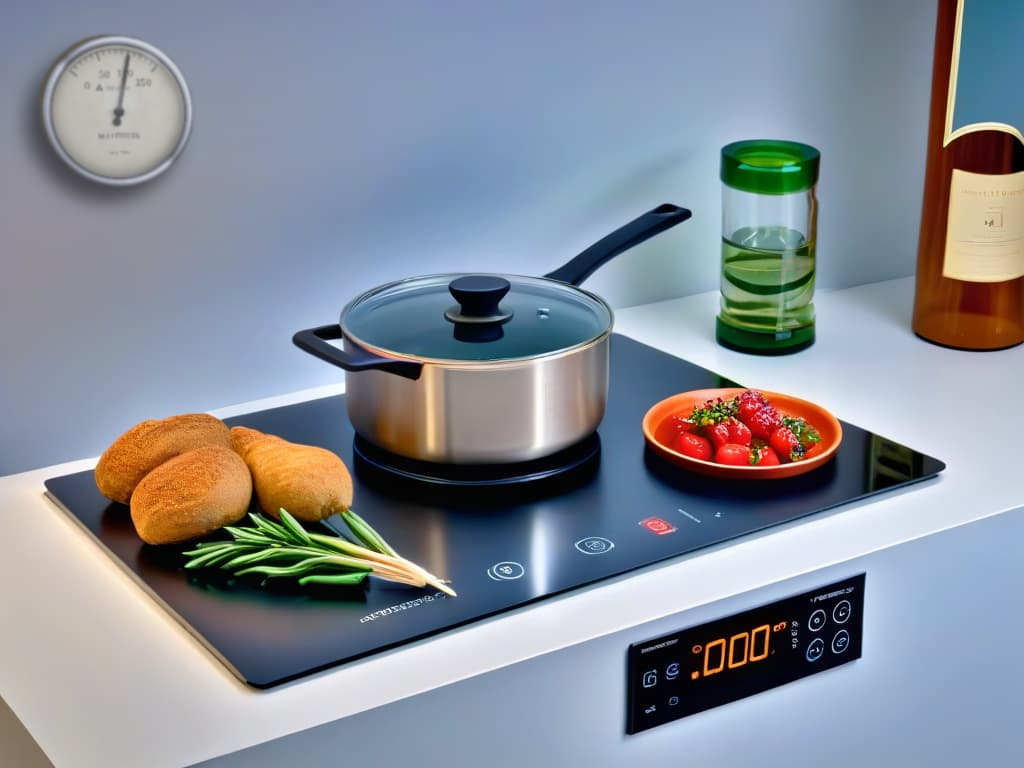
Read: 100mV
